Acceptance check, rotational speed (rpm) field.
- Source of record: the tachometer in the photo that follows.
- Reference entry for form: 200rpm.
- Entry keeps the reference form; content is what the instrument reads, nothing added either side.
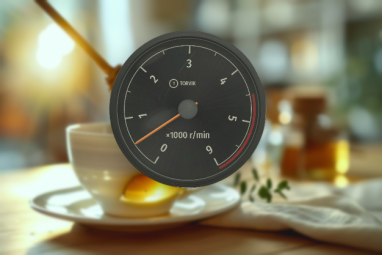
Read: 500rpm
